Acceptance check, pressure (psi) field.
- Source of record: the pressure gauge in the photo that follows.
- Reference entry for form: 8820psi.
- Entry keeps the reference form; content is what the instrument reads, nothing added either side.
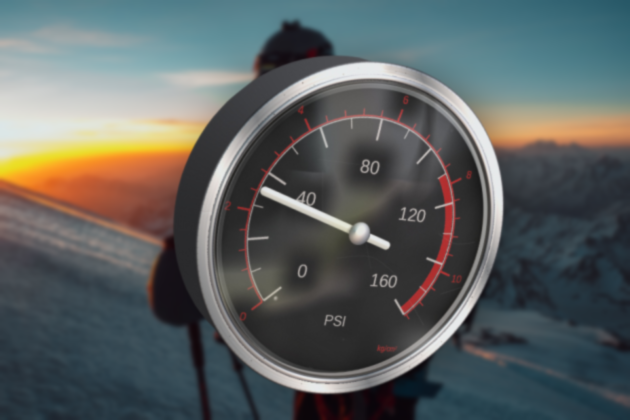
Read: 35psi
